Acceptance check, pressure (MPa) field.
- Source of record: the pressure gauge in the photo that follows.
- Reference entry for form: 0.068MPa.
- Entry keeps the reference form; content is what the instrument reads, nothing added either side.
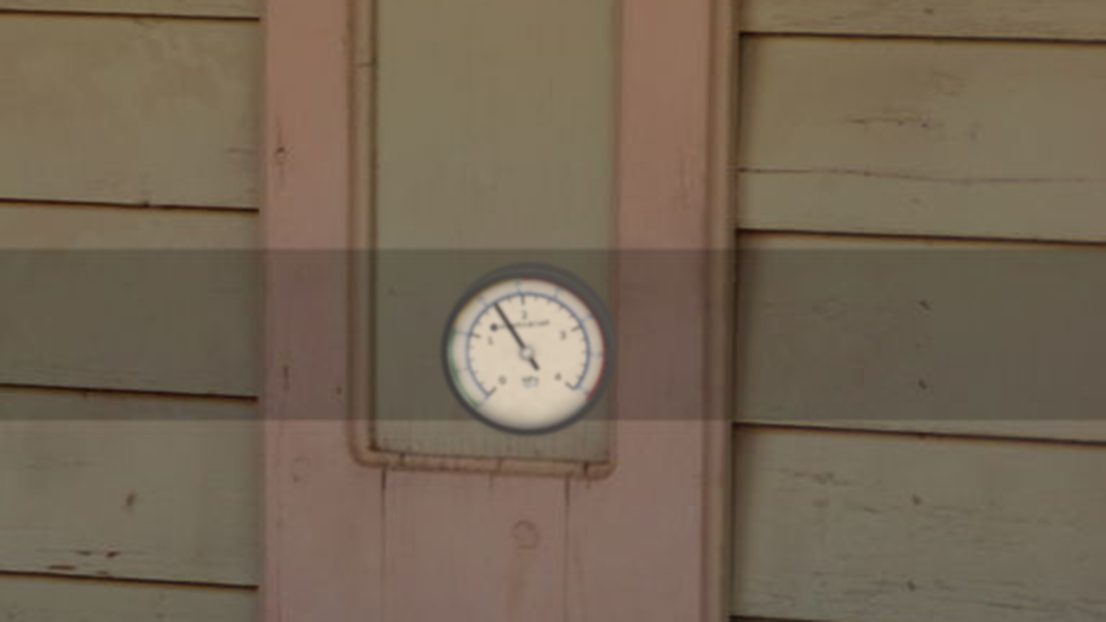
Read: 1.6MPa
